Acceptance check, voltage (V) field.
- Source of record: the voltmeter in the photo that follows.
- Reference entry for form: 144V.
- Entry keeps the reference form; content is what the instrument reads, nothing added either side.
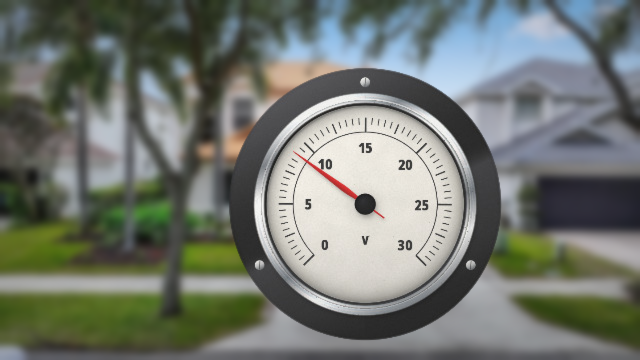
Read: 9V
